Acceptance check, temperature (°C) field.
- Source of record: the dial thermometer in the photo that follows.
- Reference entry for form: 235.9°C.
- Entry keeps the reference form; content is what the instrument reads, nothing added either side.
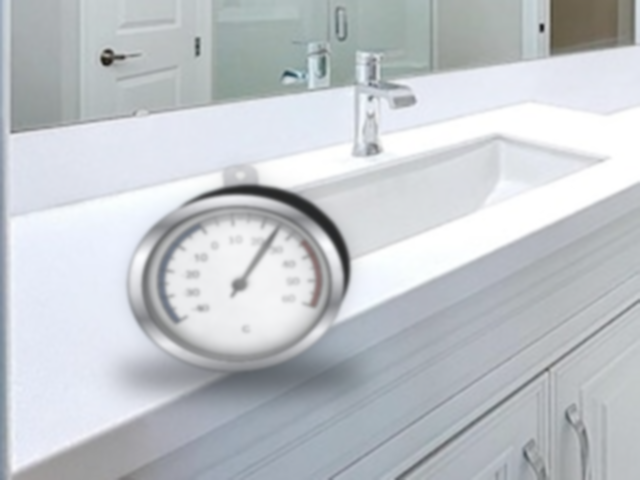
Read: 25°C
